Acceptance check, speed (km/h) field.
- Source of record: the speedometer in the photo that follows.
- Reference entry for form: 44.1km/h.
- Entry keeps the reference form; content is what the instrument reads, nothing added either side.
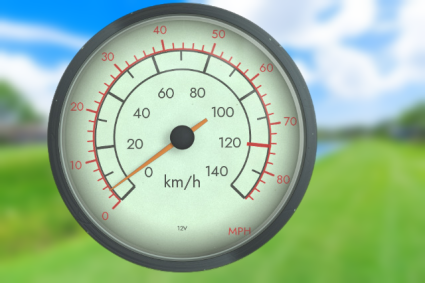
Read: 5km/h
